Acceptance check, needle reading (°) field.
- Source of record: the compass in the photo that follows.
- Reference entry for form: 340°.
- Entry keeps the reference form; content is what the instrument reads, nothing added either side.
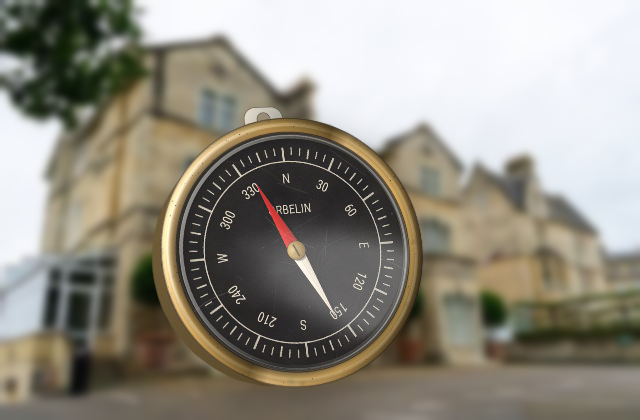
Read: 335°
